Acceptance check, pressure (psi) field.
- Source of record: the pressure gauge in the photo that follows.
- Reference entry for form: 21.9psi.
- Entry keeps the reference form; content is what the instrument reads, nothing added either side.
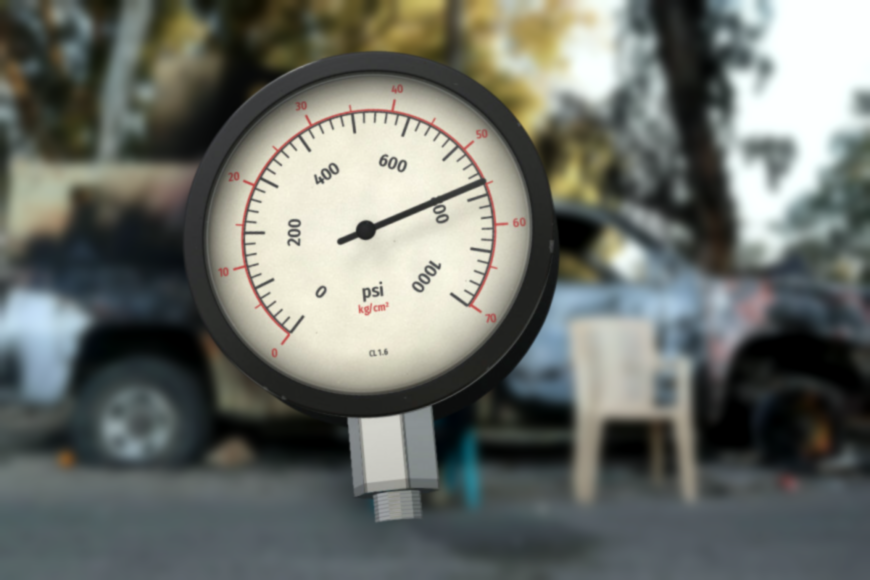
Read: 780psi
